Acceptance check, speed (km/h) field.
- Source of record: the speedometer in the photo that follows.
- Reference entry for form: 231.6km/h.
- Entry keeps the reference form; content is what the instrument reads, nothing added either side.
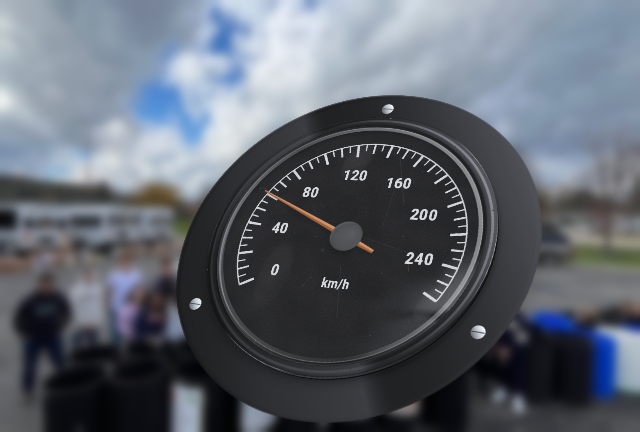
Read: 60km/h
